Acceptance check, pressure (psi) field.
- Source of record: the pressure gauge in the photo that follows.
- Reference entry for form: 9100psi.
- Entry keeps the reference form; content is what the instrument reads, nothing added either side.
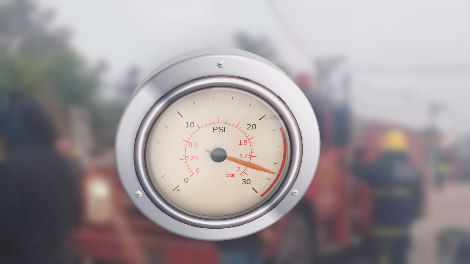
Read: 27psi
